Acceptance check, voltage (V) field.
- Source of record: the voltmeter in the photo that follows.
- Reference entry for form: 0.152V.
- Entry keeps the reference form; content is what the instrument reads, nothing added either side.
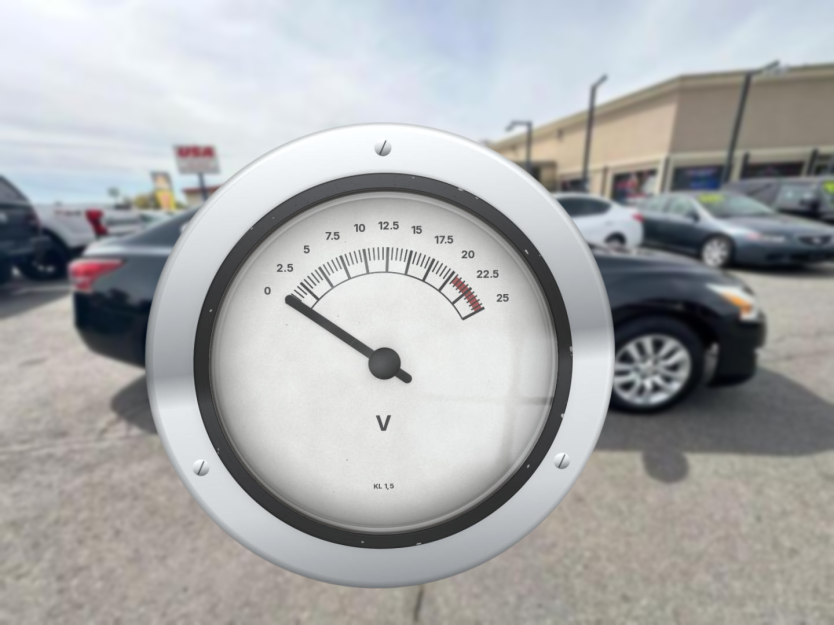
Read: 0.5V
